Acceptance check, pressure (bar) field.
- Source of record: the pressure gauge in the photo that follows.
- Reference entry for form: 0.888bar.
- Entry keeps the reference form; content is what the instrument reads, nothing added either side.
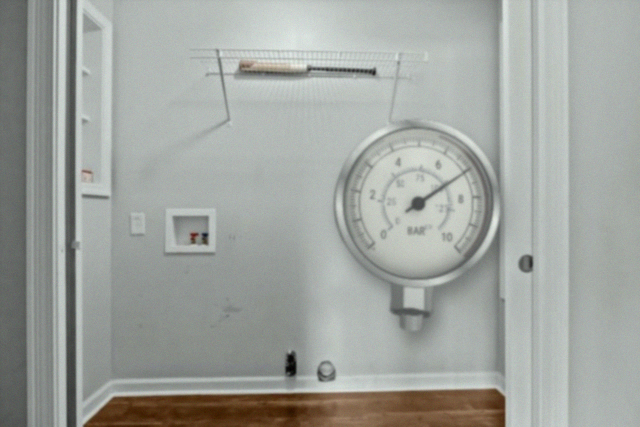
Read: 7bar
